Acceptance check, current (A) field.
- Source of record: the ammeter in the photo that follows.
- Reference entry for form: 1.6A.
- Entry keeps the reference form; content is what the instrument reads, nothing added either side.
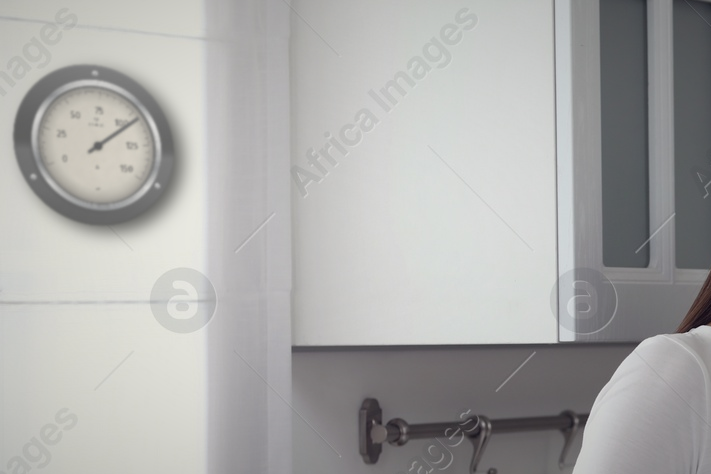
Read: 105A
